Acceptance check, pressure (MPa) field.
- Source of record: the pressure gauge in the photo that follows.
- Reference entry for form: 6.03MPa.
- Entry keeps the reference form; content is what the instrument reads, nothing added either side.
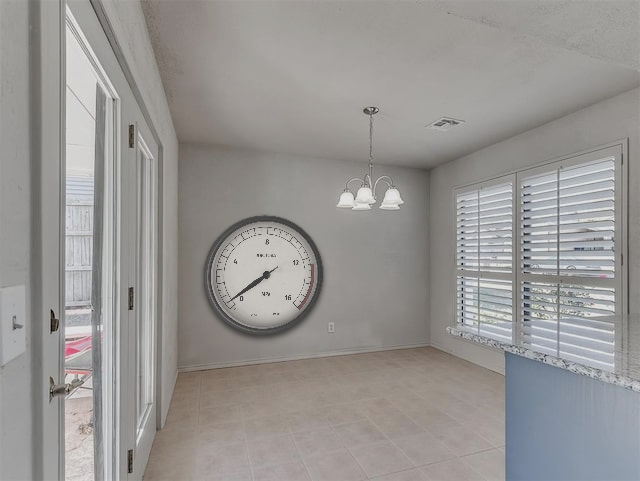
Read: 0.5MPa
